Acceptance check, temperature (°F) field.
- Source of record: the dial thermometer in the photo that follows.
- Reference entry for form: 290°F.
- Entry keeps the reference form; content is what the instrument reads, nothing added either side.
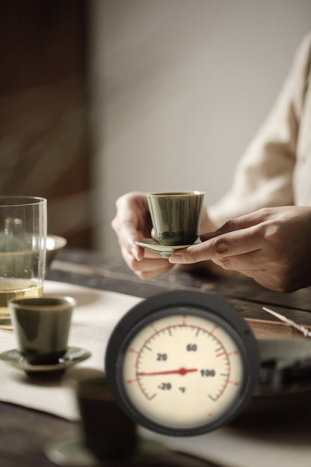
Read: 0°F
